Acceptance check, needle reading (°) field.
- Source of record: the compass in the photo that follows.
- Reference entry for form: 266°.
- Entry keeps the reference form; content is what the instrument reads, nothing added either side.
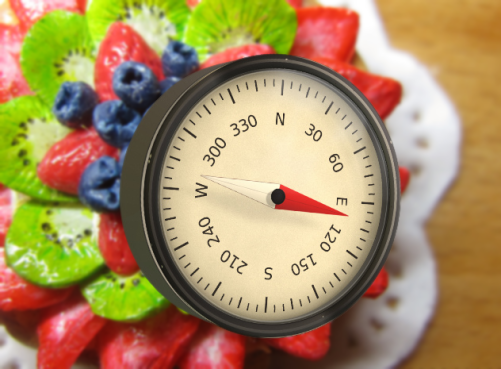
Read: 100°
